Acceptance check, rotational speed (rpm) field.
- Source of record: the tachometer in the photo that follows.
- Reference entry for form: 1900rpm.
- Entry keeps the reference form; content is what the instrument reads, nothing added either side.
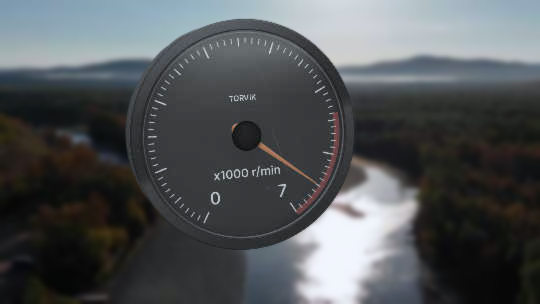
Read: 6500rpm
